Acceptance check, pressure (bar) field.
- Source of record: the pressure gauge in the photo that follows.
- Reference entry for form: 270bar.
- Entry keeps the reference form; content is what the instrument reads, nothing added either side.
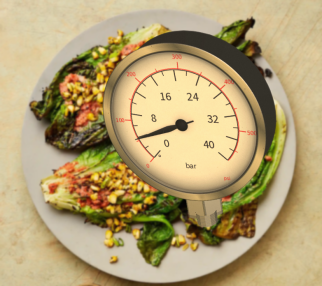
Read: 4bar
